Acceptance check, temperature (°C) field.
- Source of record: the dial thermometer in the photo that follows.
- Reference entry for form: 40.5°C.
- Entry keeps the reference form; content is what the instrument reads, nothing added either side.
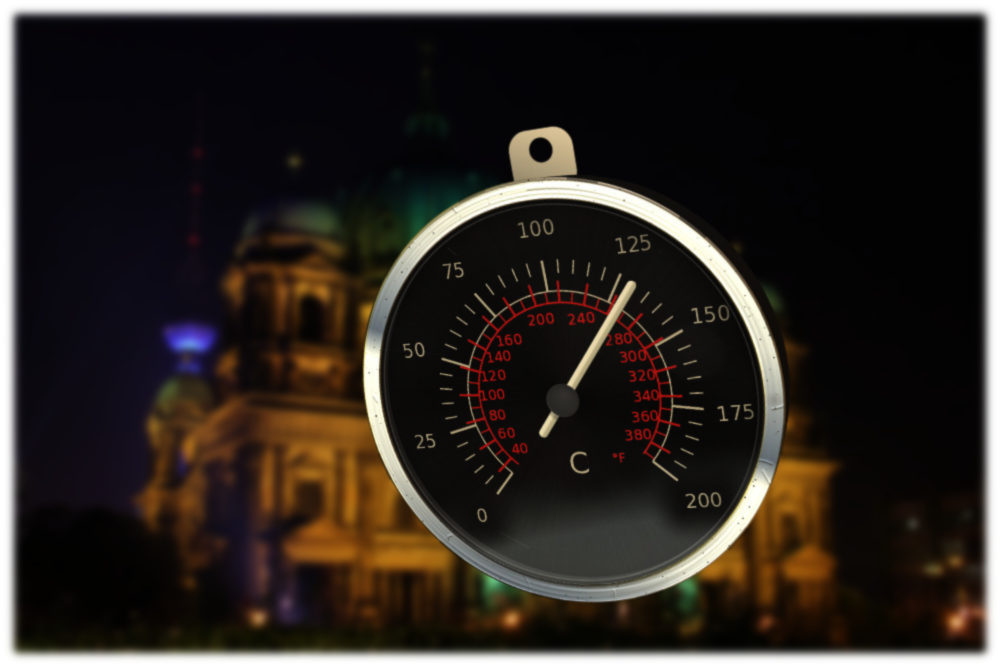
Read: 130°C
